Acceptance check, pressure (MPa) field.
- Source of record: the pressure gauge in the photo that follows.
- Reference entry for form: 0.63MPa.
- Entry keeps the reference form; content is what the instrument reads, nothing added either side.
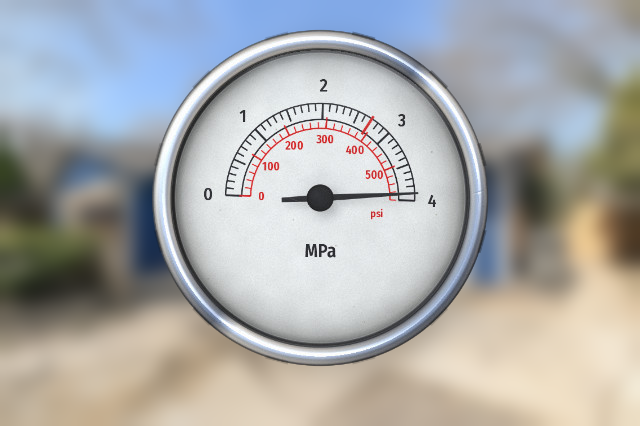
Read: 3.9MPa
